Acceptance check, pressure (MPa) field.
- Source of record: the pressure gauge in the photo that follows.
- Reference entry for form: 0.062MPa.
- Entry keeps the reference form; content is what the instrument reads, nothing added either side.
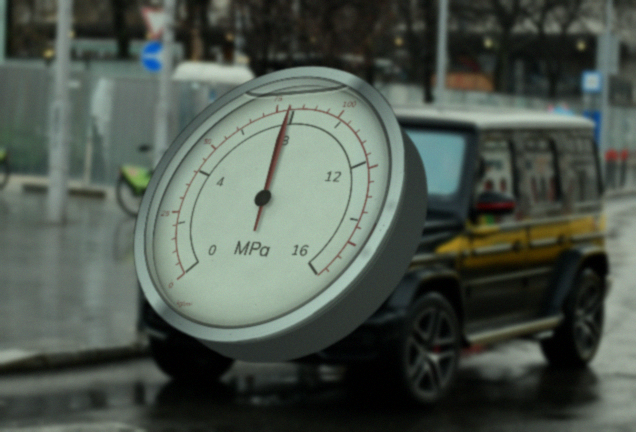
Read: 8MPa
